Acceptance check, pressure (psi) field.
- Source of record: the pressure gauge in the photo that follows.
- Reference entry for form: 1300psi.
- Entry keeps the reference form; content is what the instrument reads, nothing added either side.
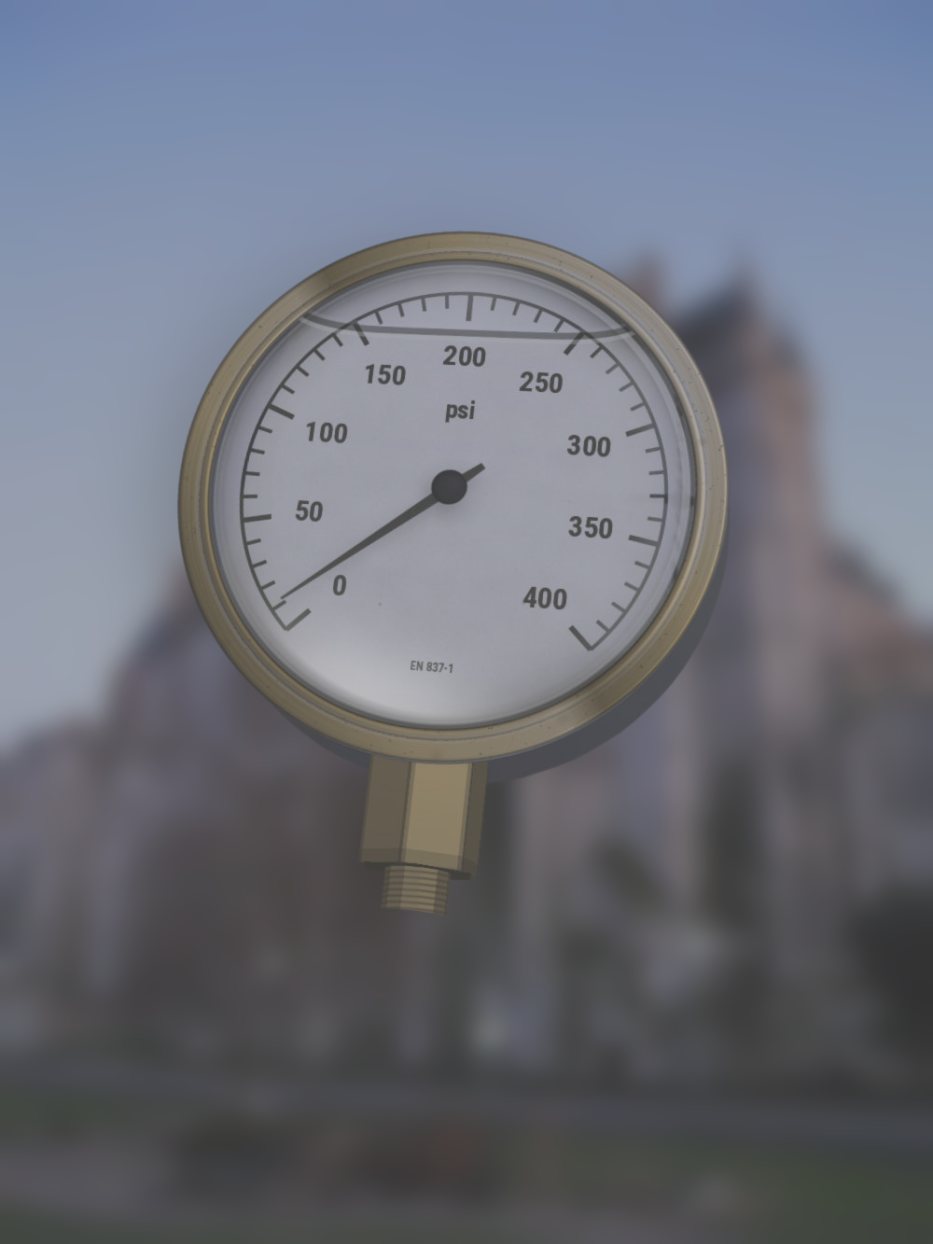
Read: 10psi
